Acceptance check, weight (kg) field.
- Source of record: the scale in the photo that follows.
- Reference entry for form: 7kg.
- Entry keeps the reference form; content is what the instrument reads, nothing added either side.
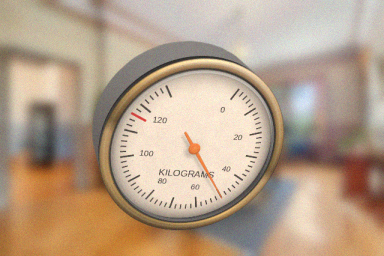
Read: 50kg
